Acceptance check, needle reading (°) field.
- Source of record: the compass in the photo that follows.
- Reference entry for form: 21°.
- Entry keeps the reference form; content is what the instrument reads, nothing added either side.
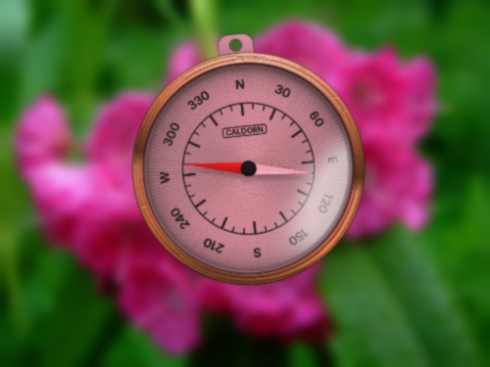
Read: 280°
